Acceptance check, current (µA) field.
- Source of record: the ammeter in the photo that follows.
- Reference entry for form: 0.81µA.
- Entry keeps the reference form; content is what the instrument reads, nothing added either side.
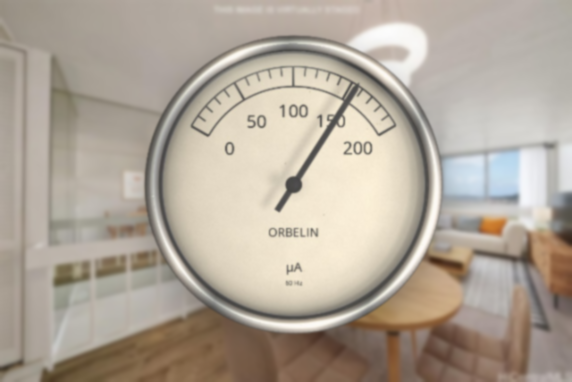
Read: 155µA
